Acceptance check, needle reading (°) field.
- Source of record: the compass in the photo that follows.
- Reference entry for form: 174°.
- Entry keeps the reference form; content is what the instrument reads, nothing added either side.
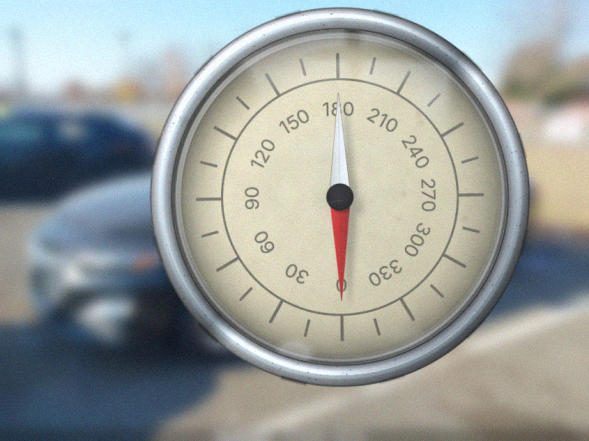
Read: 0°
